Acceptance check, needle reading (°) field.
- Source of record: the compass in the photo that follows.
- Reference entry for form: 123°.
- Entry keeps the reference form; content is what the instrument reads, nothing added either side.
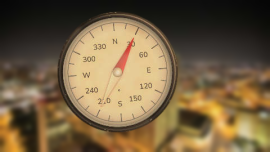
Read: 30°
